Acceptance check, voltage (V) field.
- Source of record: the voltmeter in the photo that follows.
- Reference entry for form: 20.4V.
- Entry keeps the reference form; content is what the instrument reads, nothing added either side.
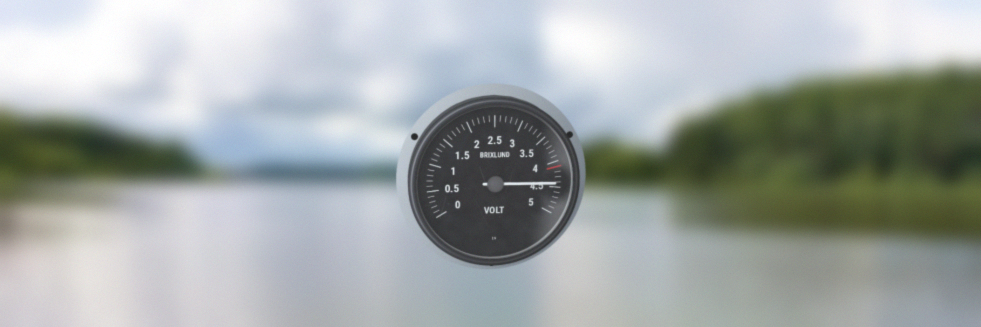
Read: 4.4V
